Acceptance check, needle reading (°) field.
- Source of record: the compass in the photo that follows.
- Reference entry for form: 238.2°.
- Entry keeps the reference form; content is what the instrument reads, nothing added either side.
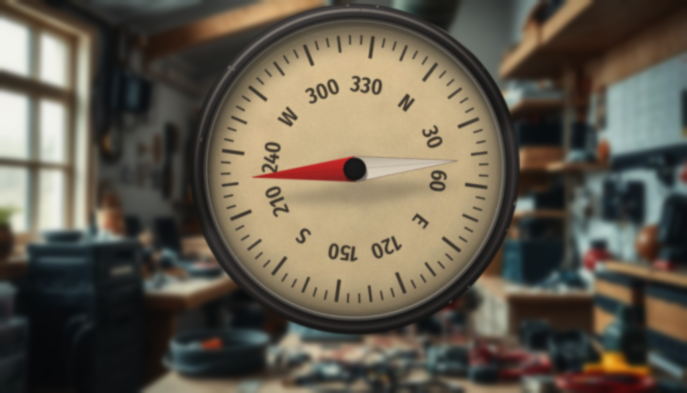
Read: 227.5°
